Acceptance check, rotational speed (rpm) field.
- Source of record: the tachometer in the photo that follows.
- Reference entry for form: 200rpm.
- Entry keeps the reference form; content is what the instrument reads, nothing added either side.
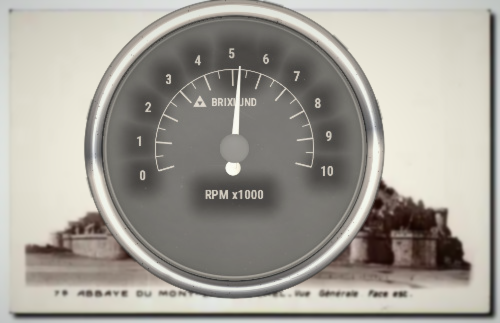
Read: 5250rpm
